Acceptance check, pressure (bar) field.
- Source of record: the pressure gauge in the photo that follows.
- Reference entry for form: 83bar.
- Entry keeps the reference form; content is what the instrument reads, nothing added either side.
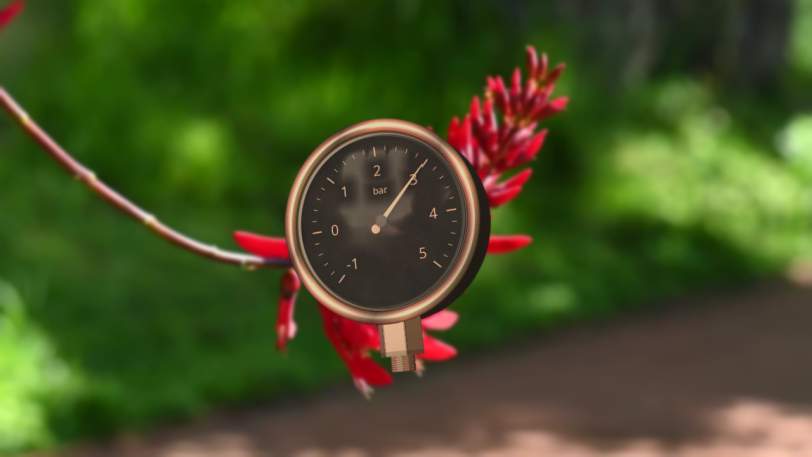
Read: 3bar
